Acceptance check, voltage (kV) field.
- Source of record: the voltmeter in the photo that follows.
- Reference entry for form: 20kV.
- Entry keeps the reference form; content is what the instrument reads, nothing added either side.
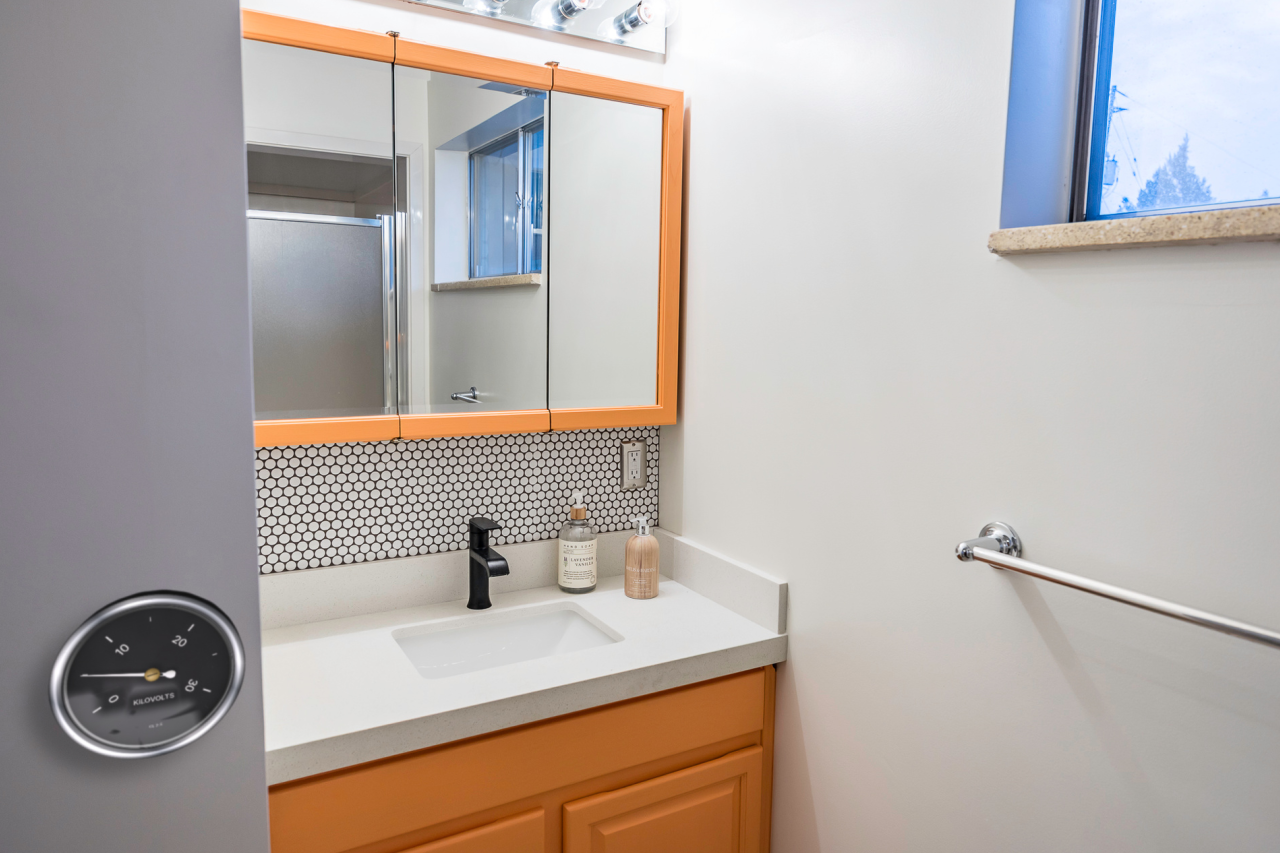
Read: 5kV
